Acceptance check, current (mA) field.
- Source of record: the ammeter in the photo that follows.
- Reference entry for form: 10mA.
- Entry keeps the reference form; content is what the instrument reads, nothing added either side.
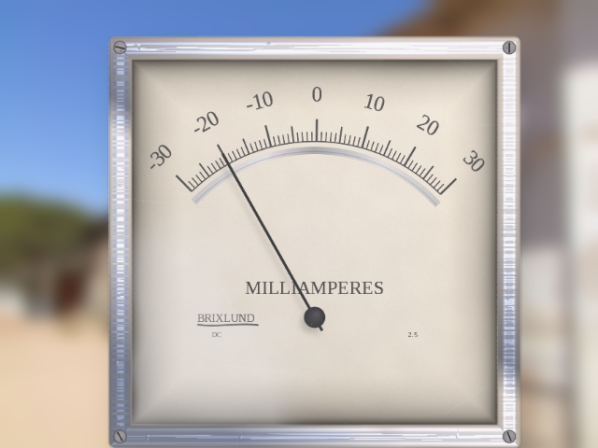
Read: -20mA
